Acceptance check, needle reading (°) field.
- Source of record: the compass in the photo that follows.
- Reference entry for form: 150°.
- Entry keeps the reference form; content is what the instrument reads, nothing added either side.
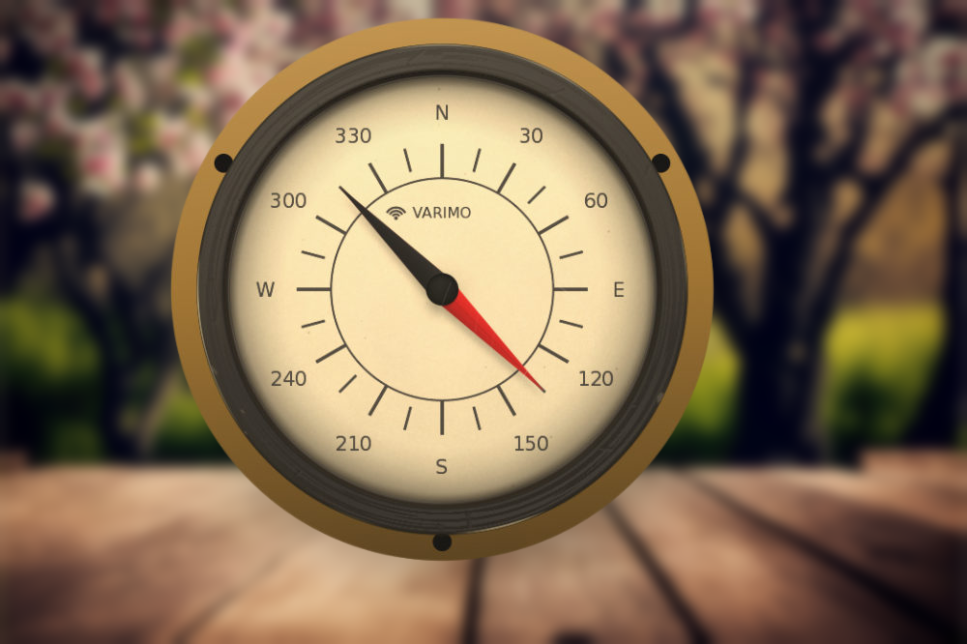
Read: 135°
